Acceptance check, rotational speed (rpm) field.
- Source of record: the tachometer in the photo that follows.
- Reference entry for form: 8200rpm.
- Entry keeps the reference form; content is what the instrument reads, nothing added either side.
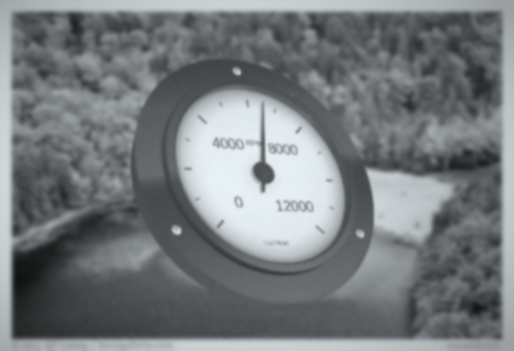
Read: 6500rpm
